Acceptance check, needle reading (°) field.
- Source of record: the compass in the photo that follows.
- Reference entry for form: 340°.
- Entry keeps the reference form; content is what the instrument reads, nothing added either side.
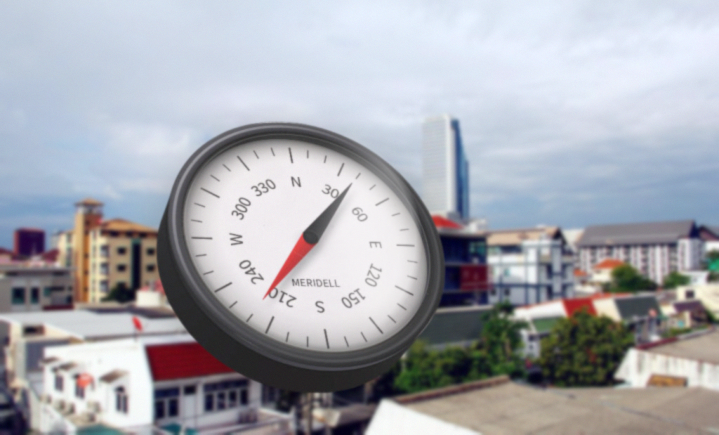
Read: 220°
